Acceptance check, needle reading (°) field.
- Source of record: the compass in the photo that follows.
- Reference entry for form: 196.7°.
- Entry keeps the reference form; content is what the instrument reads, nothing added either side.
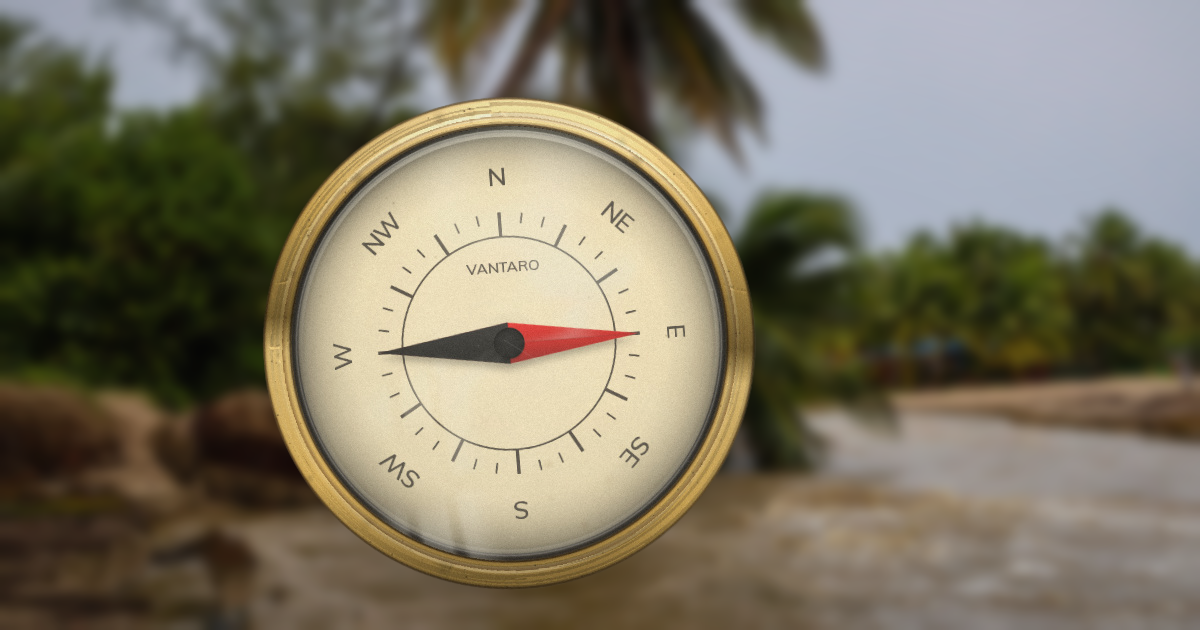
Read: 90°
